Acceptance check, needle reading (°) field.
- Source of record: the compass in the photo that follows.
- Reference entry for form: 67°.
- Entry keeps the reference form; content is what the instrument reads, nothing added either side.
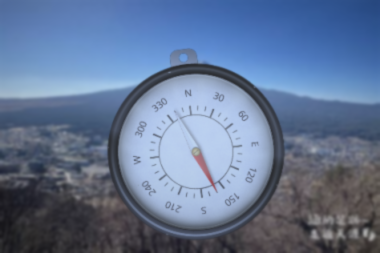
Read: 160°
